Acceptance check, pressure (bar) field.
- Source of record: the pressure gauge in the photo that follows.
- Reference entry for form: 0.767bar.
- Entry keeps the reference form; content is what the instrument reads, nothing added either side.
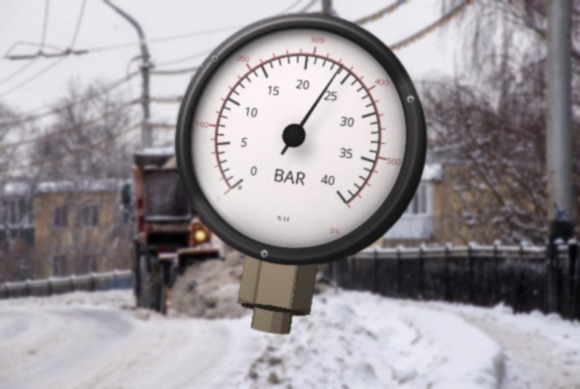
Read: 24bar
